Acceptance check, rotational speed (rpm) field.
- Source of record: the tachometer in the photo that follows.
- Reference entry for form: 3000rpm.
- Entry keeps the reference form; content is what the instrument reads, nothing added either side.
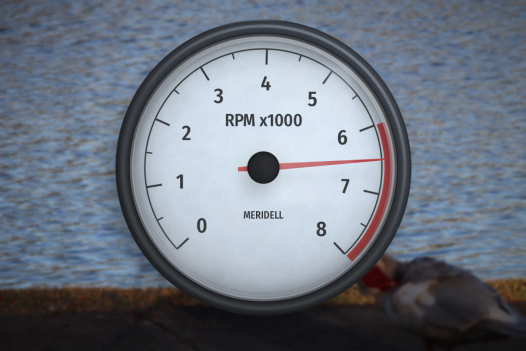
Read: 6500rpm
